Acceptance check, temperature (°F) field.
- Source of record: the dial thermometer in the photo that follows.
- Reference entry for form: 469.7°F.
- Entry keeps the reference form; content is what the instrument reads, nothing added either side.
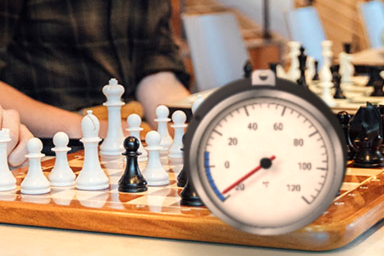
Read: -16°F
